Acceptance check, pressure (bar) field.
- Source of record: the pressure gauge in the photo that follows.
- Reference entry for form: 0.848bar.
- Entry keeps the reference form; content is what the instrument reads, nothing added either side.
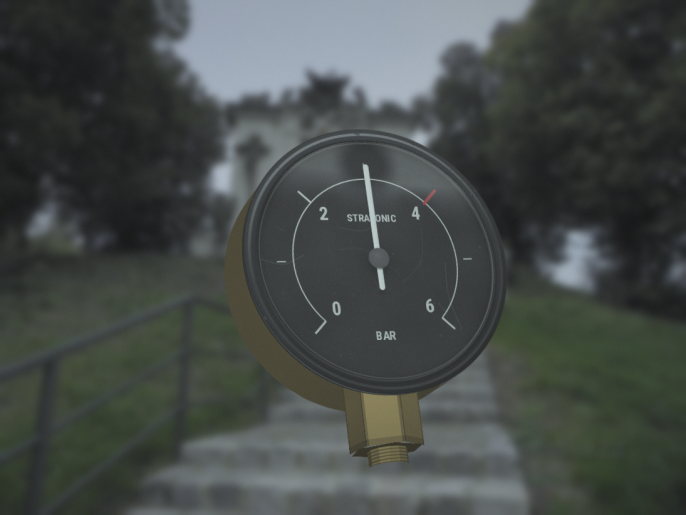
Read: 3bar
